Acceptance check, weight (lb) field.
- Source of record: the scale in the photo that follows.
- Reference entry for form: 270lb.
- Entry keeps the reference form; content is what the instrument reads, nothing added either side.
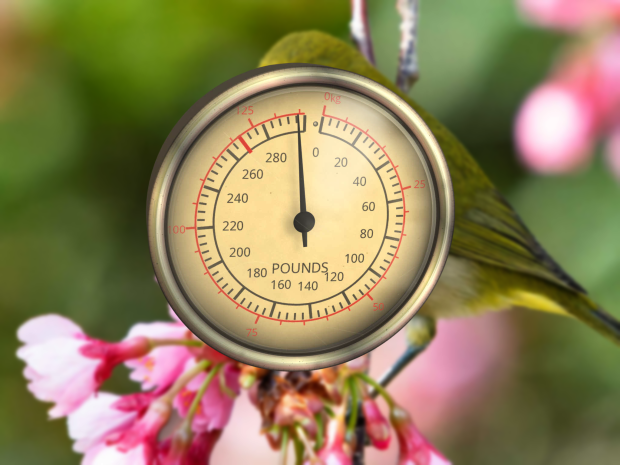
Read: 296lb
